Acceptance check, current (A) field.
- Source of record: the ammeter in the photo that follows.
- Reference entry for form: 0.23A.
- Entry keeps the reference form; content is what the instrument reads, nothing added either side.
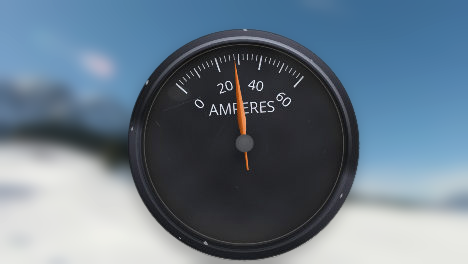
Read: 28A
